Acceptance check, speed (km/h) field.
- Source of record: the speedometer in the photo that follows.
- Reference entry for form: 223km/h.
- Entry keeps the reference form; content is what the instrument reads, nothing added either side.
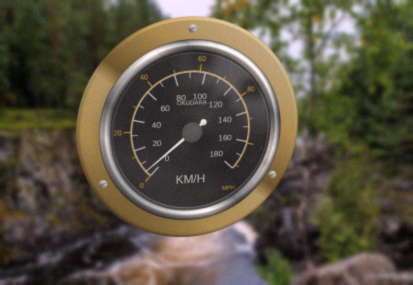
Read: 5km/h
